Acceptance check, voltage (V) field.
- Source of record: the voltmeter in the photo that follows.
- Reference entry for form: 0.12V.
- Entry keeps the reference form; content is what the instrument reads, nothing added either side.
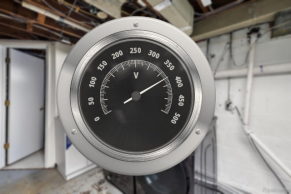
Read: 375V
